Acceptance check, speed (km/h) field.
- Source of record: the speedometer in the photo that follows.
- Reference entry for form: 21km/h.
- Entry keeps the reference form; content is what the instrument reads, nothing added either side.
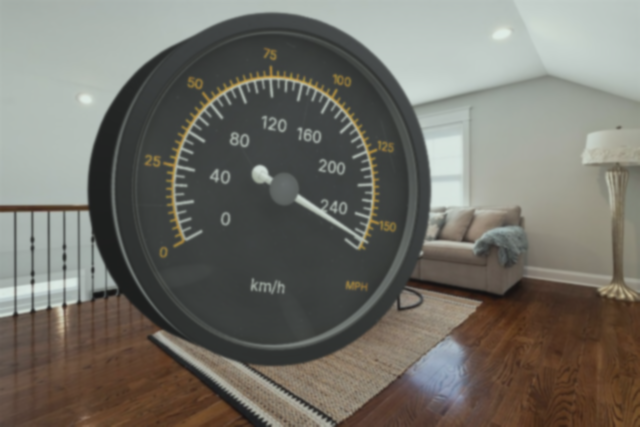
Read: 255km/h
